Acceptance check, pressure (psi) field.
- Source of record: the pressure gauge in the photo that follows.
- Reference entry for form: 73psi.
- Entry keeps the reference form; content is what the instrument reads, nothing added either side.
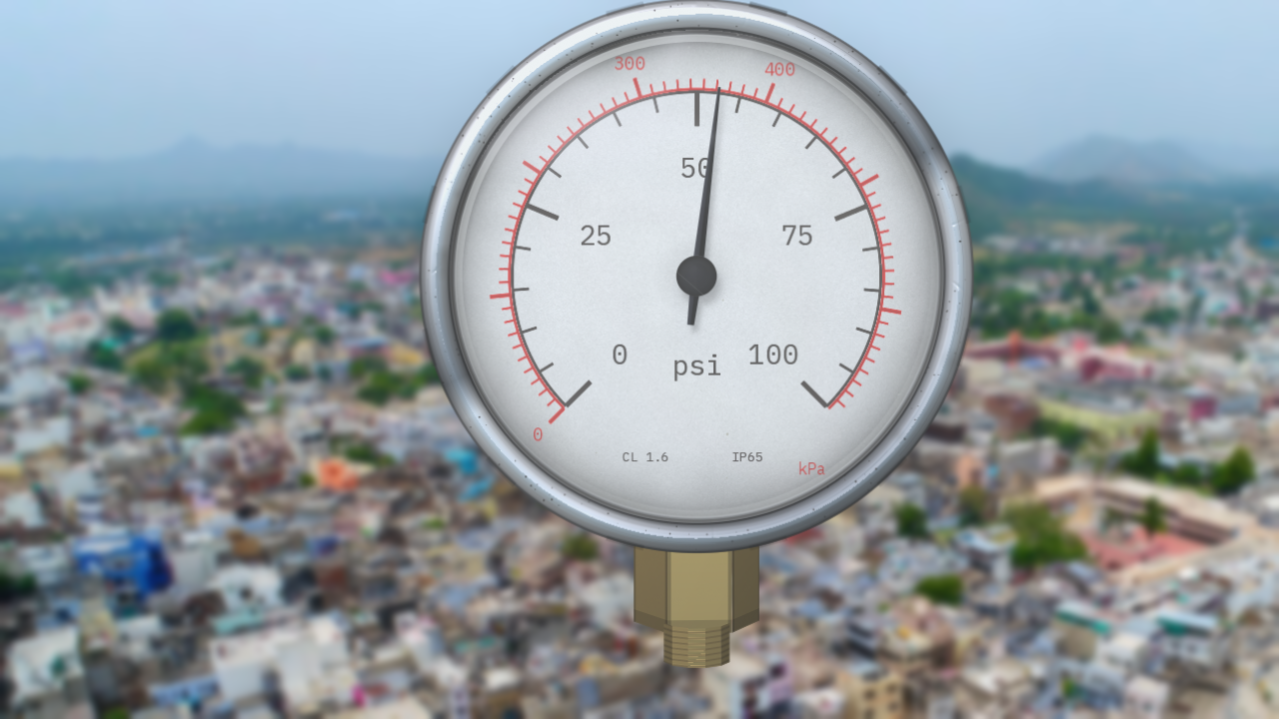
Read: 52.5psi
